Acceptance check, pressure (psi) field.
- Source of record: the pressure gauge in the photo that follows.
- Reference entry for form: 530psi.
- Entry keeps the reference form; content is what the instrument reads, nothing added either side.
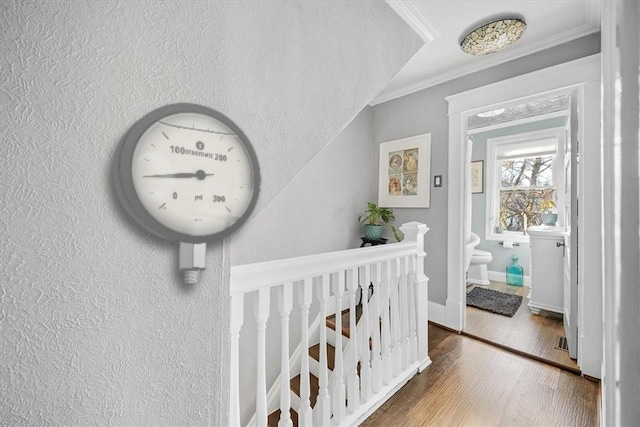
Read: 40psi
